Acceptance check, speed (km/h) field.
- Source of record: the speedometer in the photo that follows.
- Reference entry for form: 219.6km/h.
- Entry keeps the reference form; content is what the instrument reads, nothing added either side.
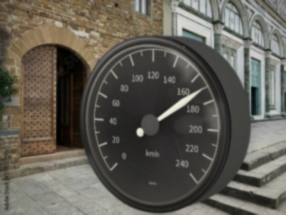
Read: 170km/h
